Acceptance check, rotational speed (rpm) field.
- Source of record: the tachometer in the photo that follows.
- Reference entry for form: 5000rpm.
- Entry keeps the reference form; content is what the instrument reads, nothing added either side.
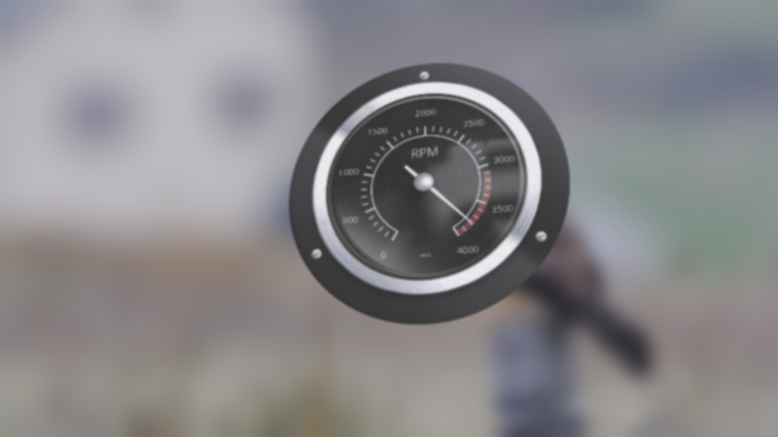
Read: 3800rpm
